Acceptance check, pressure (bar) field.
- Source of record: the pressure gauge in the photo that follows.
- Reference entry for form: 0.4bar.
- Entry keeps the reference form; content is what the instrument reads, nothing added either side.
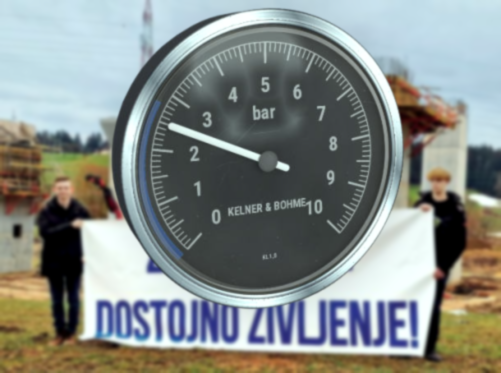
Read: 2.5bar
